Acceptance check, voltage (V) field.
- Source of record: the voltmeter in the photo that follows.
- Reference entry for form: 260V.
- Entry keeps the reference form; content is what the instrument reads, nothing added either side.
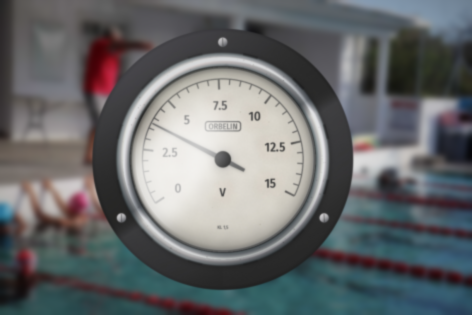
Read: 3.75V
